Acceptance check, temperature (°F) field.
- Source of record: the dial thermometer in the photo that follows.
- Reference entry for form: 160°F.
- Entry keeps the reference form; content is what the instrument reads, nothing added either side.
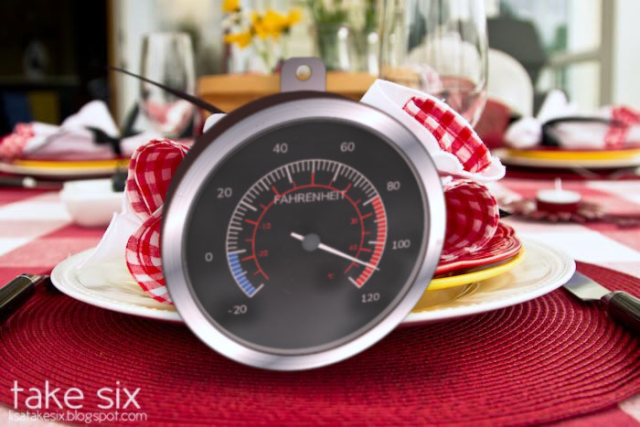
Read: 110°F
